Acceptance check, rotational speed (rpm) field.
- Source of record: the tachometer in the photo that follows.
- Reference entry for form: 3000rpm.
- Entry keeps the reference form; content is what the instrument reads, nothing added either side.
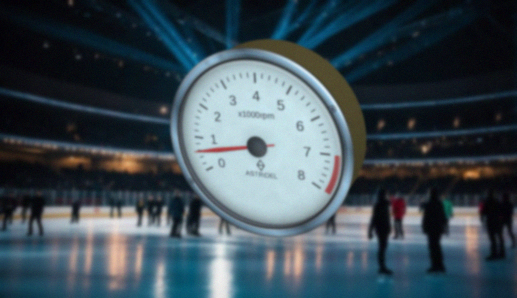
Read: 600rpm
